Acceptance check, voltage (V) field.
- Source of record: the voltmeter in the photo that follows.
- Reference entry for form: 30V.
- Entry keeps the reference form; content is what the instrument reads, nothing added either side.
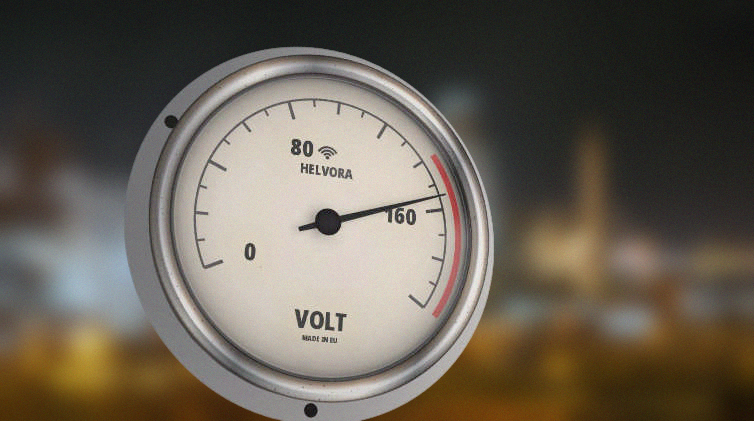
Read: 155V
